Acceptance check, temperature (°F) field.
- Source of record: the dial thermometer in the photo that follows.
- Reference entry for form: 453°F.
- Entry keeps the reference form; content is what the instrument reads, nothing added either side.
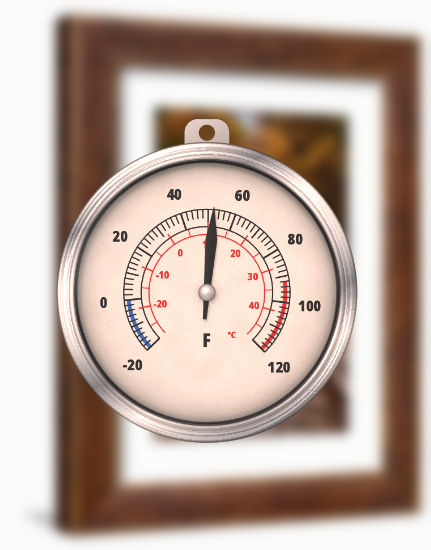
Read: 52°F
